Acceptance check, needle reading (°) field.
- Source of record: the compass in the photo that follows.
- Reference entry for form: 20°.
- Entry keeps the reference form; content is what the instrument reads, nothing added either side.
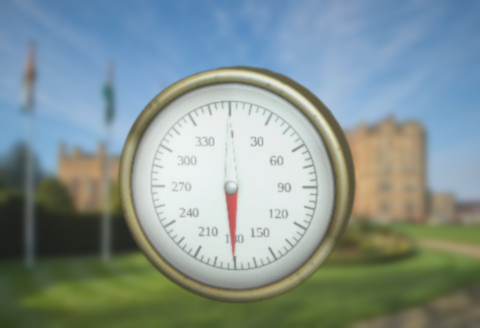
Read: 180°
